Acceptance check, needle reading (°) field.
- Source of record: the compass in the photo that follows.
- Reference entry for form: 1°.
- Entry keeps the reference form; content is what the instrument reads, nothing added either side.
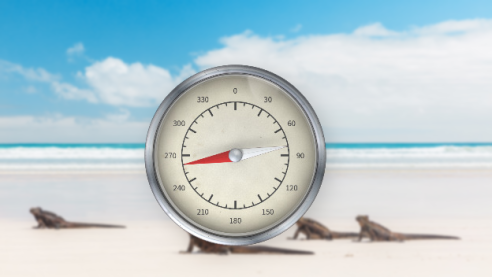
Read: 260°
